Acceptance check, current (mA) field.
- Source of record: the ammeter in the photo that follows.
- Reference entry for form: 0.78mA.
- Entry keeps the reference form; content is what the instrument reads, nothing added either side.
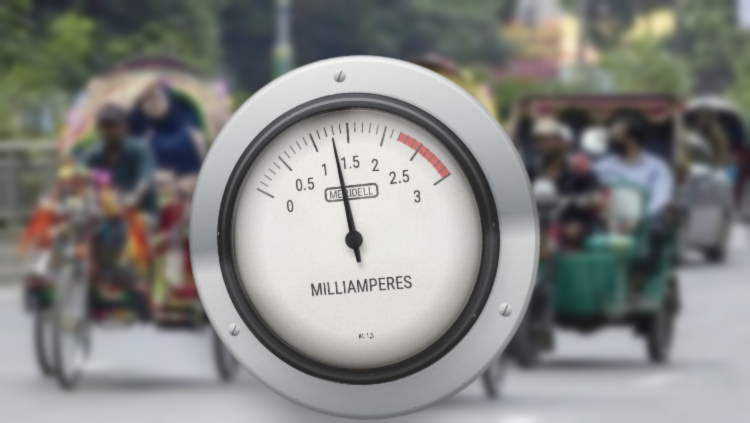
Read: 1.3mA
